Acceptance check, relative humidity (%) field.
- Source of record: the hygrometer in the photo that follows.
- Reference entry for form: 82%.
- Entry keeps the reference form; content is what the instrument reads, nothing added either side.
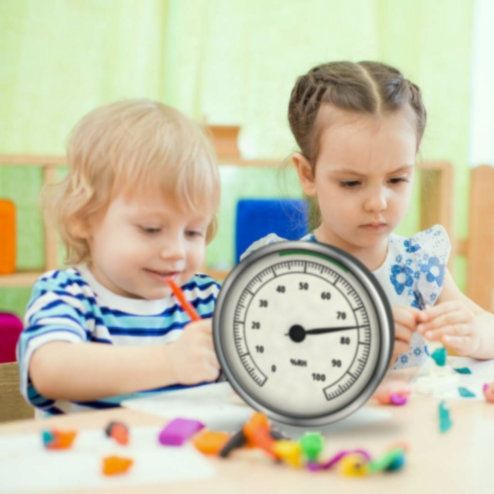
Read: 75%
